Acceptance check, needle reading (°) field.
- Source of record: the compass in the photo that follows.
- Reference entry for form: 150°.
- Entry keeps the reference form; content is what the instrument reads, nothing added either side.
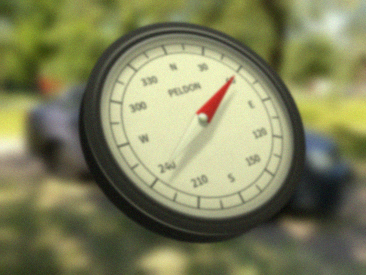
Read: 60°
